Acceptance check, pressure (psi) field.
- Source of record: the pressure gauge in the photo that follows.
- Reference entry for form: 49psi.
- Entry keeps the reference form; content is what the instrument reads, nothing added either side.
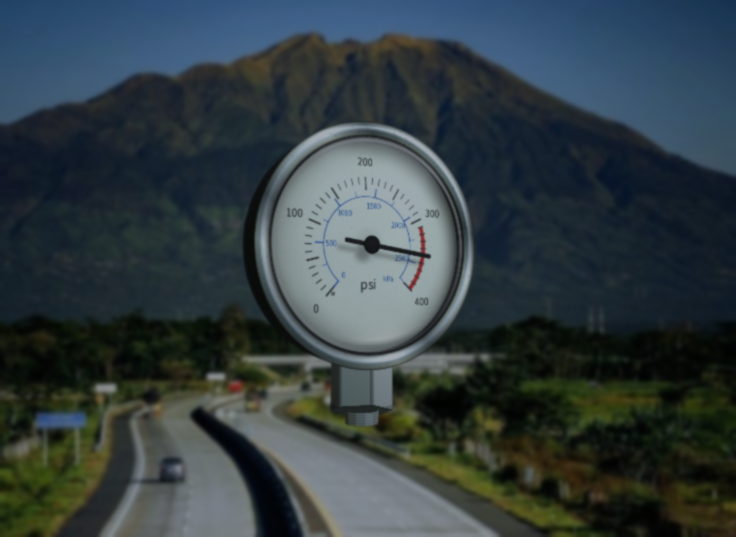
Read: 350psi
